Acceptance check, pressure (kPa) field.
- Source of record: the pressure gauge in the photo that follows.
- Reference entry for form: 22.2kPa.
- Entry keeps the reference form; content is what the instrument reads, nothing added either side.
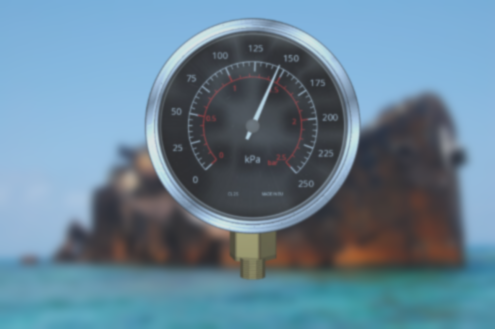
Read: 145kPa
